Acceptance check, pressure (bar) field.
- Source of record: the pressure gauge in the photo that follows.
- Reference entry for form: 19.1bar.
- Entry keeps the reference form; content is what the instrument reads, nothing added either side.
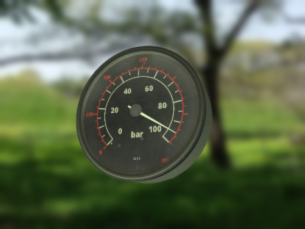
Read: 95bar
